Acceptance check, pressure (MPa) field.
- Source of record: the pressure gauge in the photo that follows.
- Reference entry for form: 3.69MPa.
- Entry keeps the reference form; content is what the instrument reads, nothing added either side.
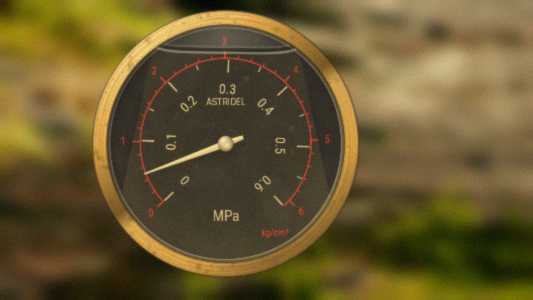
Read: 0.05MPa
